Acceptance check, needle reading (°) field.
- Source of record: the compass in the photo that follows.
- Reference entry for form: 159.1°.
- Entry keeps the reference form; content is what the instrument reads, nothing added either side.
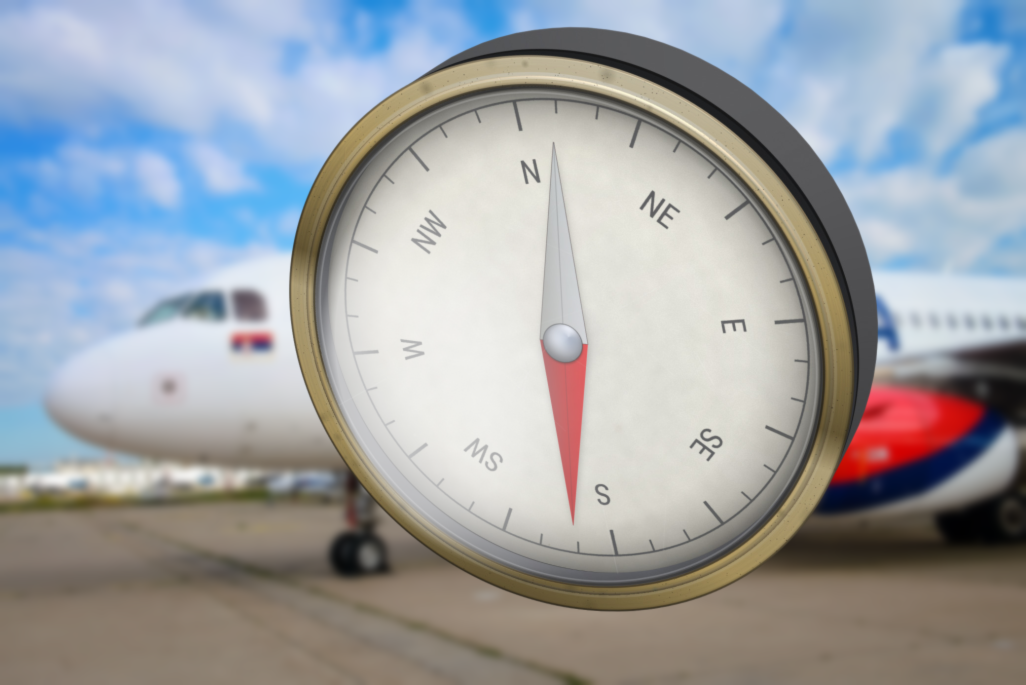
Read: 190°
